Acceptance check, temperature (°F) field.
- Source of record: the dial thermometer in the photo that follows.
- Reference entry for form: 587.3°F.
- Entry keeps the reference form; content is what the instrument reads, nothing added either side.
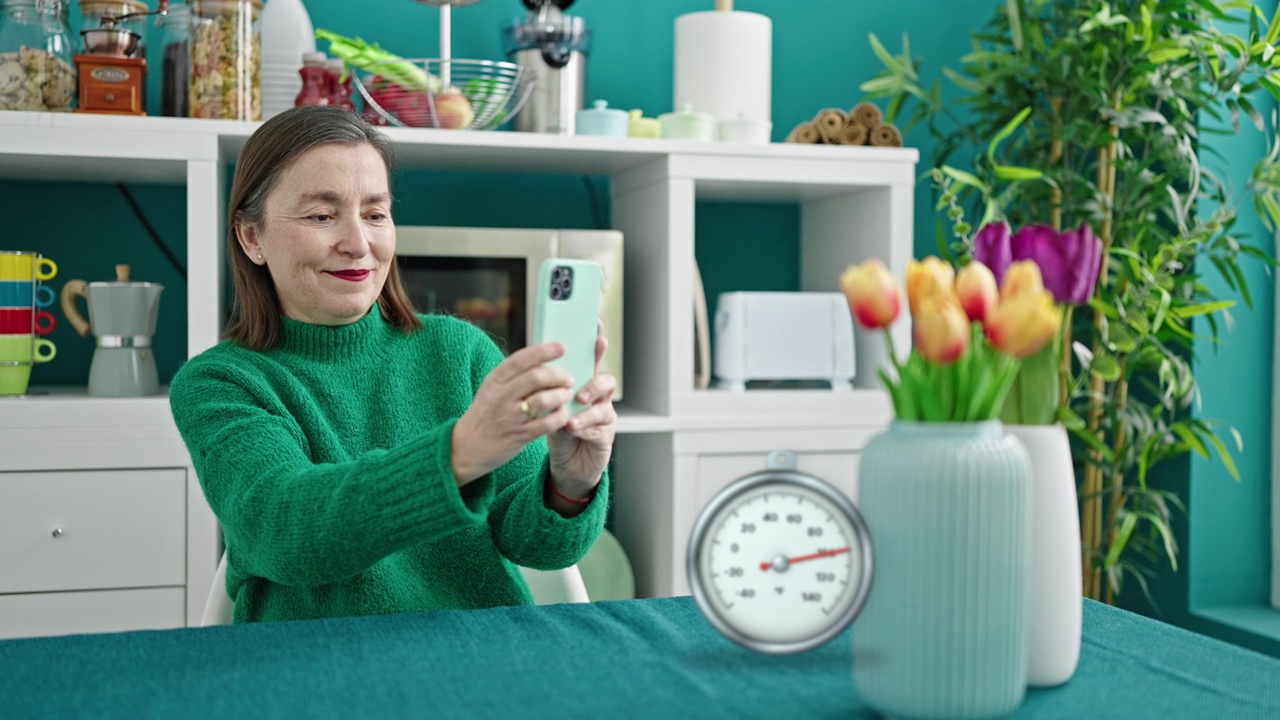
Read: 100°F
